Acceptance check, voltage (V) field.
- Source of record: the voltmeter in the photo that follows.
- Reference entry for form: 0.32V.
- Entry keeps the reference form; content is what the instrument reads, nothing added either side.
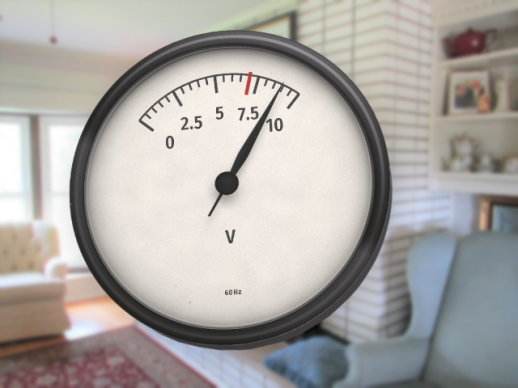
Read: 9V
